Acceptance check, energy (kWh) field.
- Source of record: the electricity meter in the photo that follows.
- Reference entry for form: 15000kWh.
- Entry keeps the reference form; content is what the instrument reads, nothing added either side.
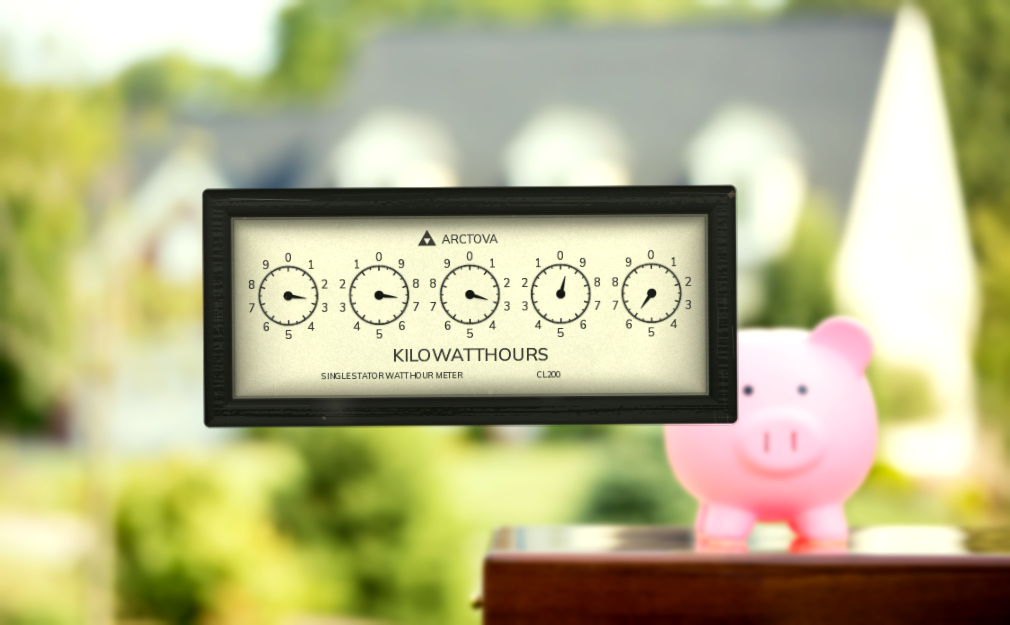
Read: 27296kWh
